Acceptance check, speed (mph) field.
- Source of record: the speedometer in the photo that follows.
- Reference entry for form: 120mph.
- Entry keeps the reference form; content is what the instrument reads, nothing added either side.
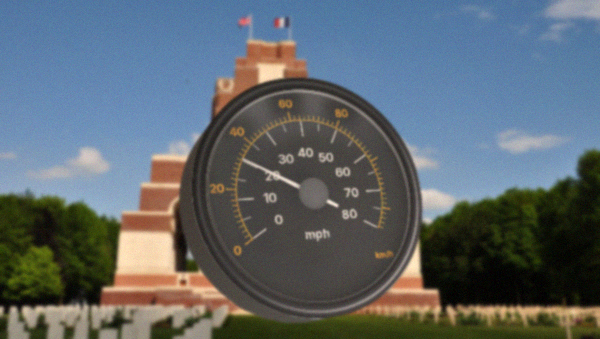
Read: 20mph
